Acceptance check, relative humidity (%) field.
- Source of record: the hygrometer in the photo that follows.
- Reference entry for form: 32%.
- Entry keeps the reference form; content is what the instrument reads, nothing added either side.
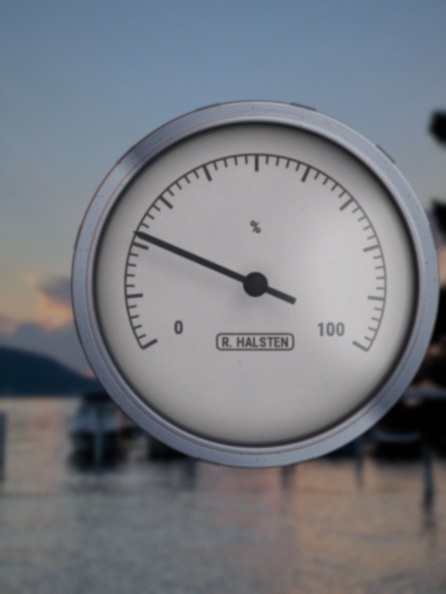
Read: 22%
